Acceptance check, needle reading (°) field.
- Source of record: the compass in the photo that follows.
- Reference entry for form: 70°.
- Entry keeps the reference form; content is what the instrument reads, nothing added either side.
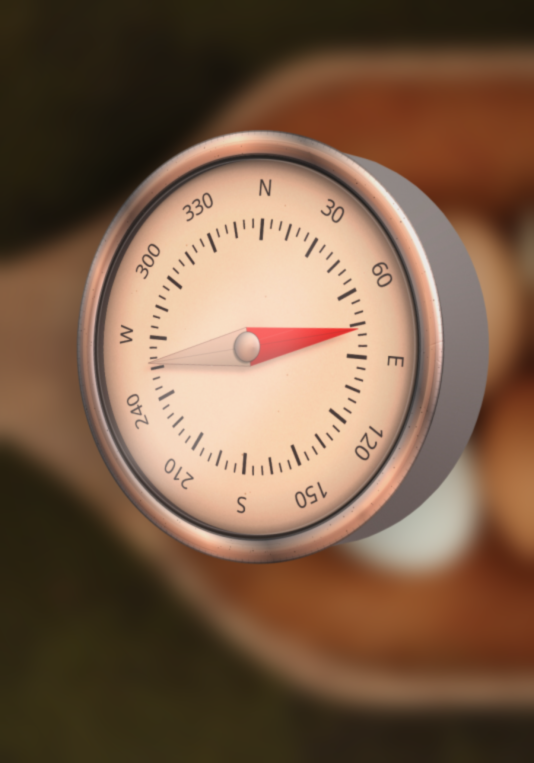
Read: 77.5°
